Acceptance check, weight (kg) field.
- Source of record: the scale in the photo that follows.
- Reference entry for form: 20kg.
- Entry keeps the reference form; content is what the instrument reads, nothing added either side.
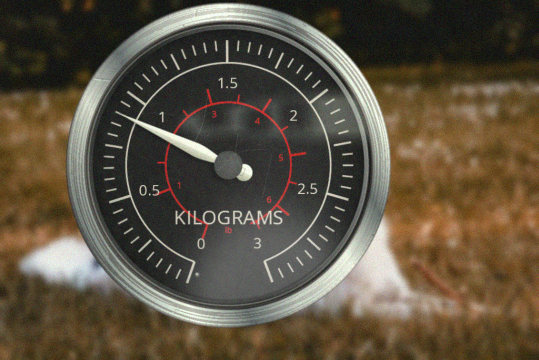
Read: 0.9kg
